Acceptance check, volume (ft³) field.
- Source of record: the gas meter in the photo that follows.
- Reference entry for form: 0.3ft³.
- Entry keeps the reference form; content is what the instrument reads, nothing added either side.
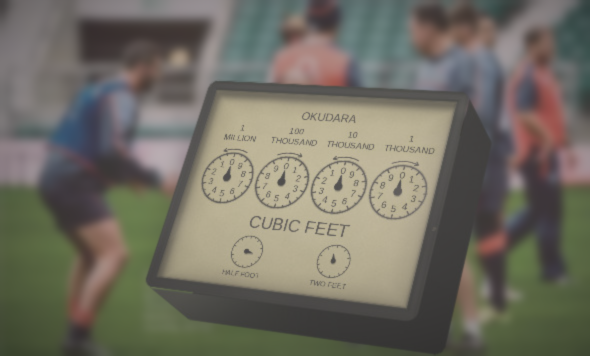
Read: 0ft³
